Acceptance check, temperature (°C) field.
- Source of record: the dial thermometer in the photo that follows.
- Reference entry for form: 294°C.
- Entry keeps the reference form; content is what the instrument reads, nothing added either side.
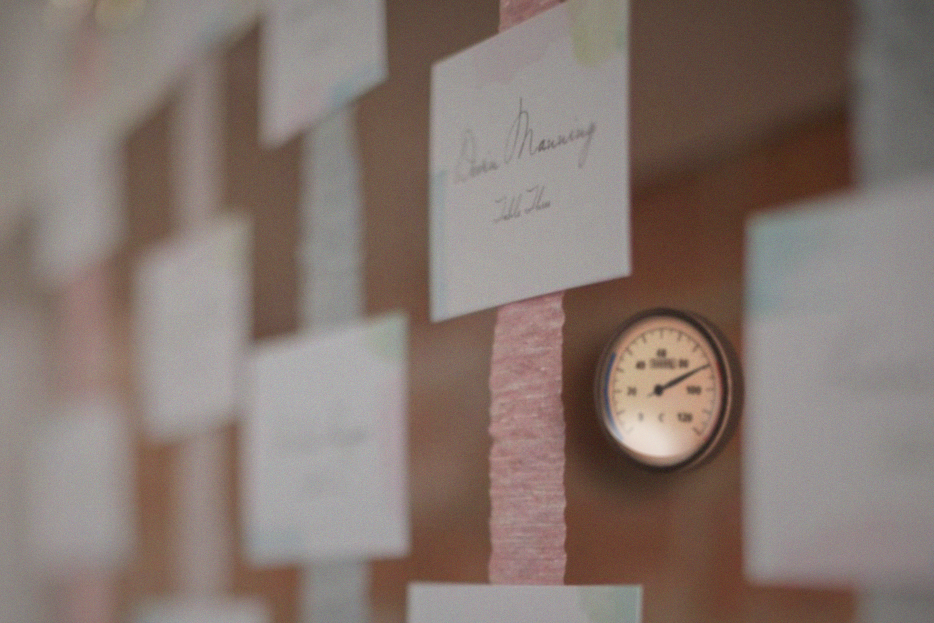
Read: 90°C
